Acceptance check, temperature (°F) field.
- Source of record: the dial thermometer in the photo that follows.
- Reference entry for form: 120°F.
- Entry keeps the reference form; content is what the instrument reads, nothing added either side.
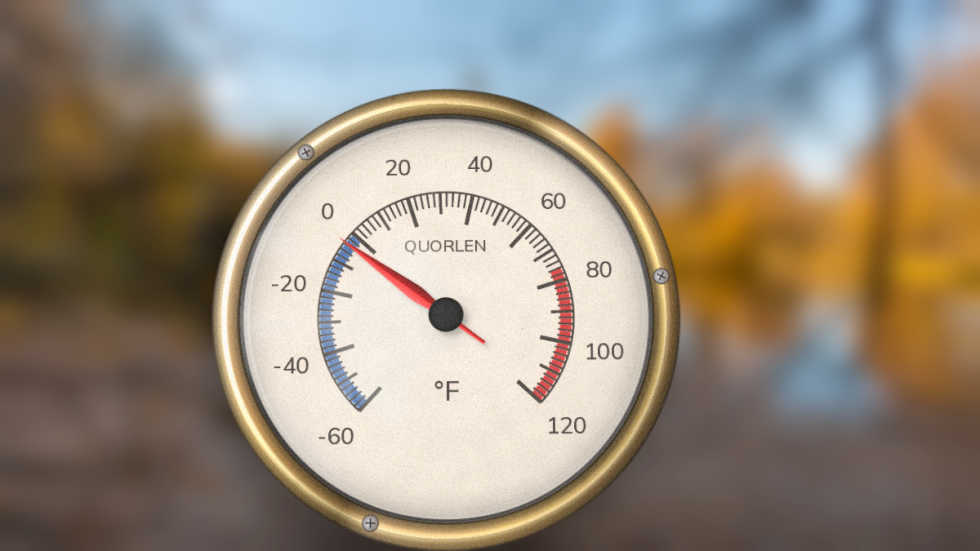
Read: -4°F
